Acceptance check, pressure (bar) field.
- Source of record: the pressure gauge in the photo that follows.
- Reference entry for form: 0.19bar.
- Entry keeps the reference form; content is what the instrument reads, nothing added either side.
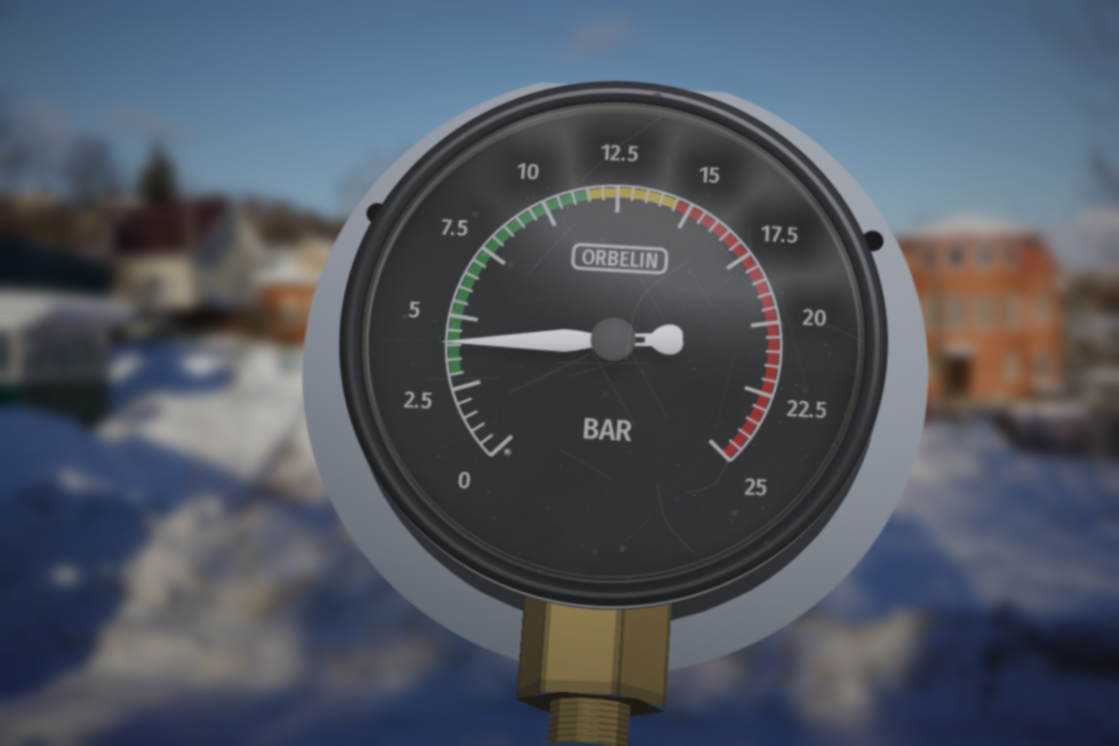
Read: 4bar
